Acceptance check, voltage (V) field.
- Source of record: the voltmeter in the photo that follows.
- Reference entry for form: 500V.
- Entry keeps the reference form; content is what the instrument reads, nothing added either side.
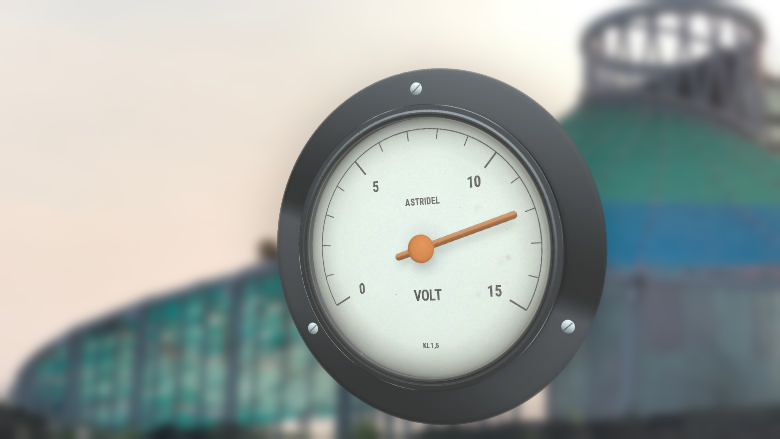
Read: 12V
